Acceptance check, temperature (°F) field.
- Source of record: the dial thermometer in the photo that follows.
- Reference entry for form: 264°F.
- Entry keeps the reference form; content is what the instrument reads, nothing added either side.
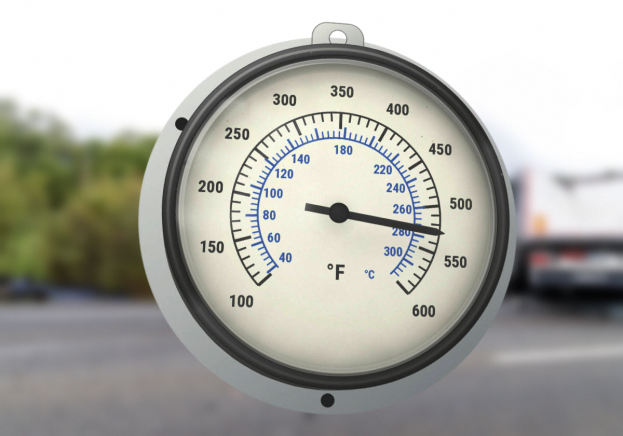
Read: 530°F
